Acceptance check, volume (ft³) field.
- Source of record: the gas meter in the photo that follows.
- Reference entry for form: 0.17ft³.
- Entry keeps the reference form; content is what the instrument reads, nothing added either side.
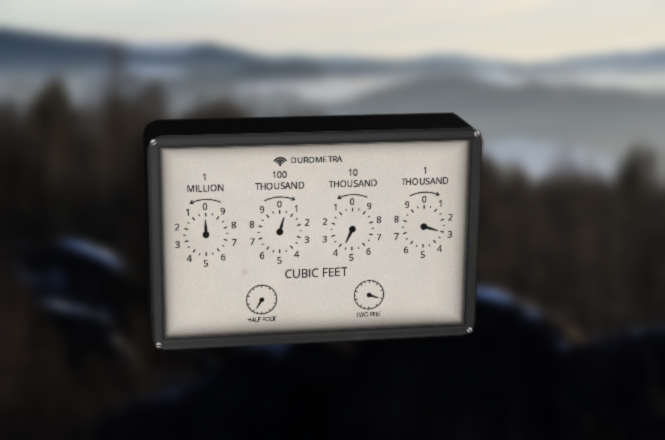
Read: 4300ft³
